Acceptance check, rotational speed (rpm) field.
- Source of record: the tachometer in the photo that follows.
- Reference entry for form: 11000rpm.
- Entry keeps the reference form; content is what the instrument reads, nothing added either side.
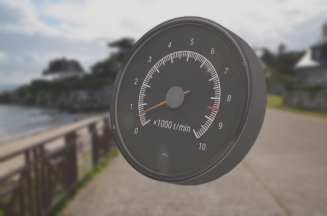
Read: 500rpm
